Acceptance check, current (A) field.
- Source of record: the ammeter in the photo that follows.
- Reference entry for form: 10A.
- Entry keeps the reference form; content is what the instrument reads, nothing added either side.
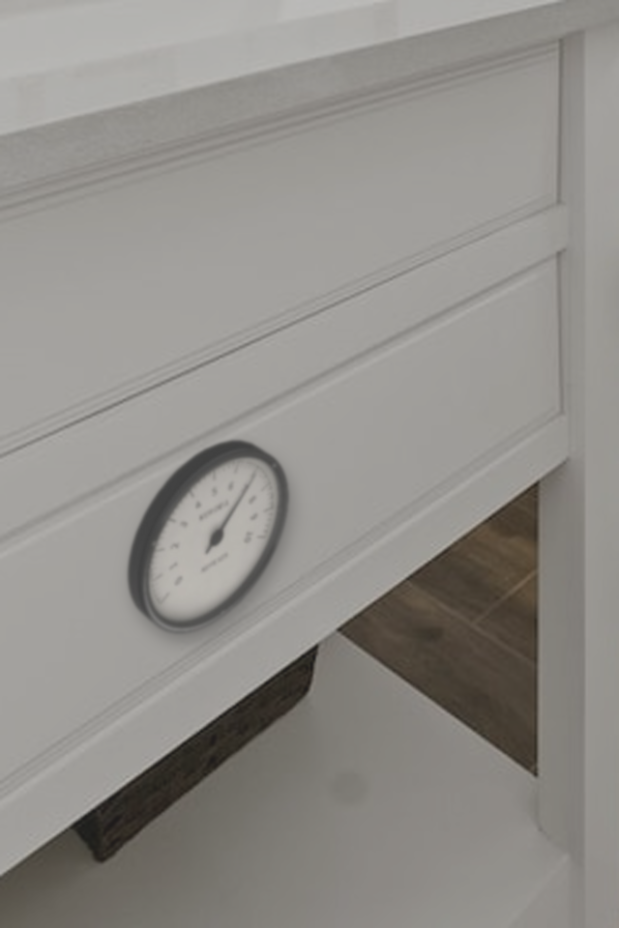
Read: 7A
